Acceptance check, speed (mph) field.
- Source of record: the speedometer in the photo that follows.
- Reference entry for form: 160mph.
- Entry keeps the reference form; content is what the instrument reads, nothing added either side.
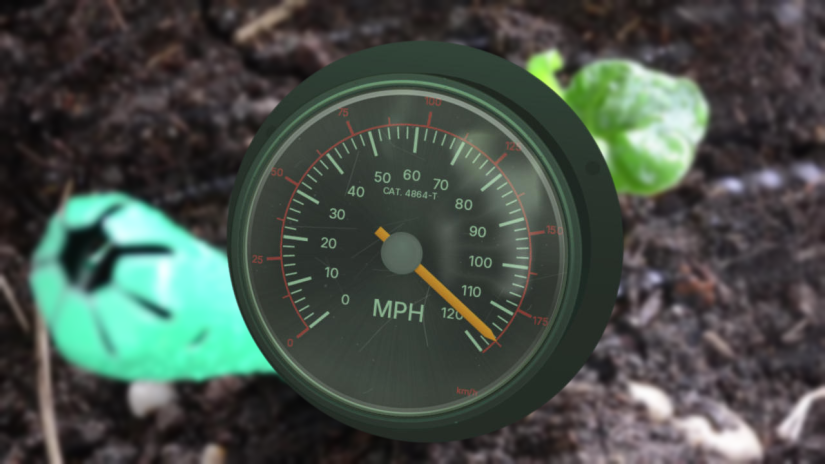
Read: 116mph
